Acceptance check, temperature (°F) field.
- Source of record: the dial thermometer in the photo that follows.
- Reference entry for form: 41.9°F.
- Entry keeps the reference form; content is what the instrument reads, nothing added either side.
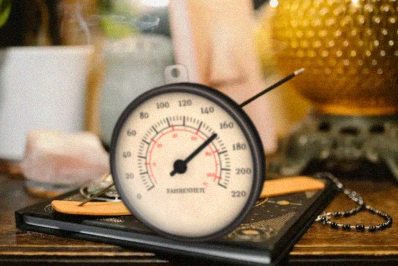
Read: 160°F
